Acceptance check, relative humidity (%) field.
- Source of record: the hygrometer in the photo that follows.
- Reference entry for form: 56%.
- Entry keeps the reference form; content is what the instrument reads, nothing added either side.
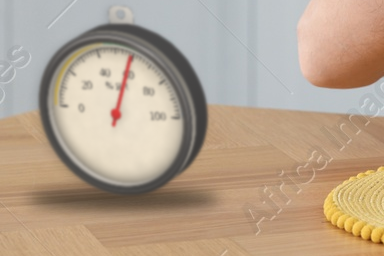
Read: 60%
